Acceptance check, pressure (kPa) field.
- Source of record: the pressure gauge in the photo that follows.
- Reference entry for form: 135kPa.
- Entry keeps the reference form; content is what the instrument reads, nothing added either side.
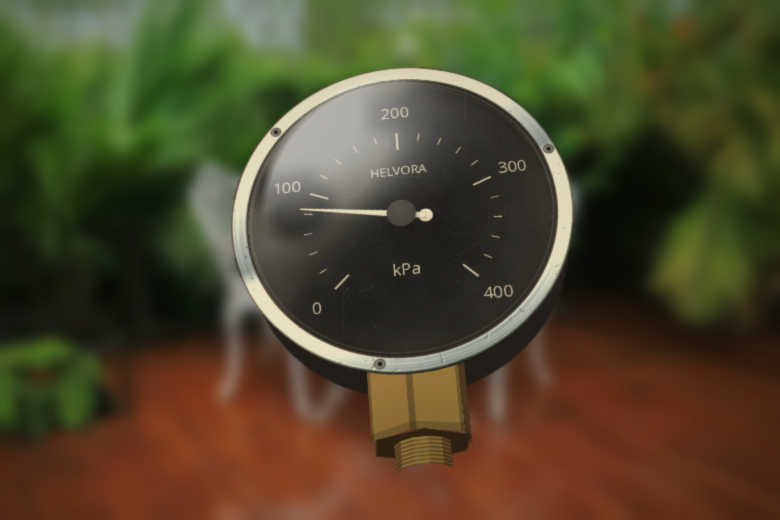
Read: 80kPa
